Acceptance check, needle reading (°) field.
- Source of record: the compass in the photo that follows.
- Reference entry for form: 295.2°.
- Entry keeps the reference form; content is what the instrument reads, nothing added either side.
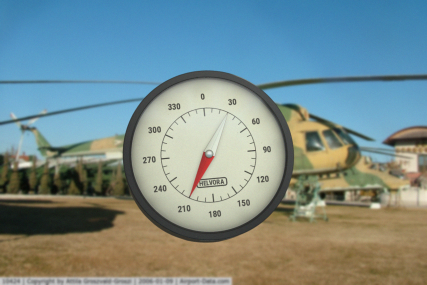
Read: 210°
